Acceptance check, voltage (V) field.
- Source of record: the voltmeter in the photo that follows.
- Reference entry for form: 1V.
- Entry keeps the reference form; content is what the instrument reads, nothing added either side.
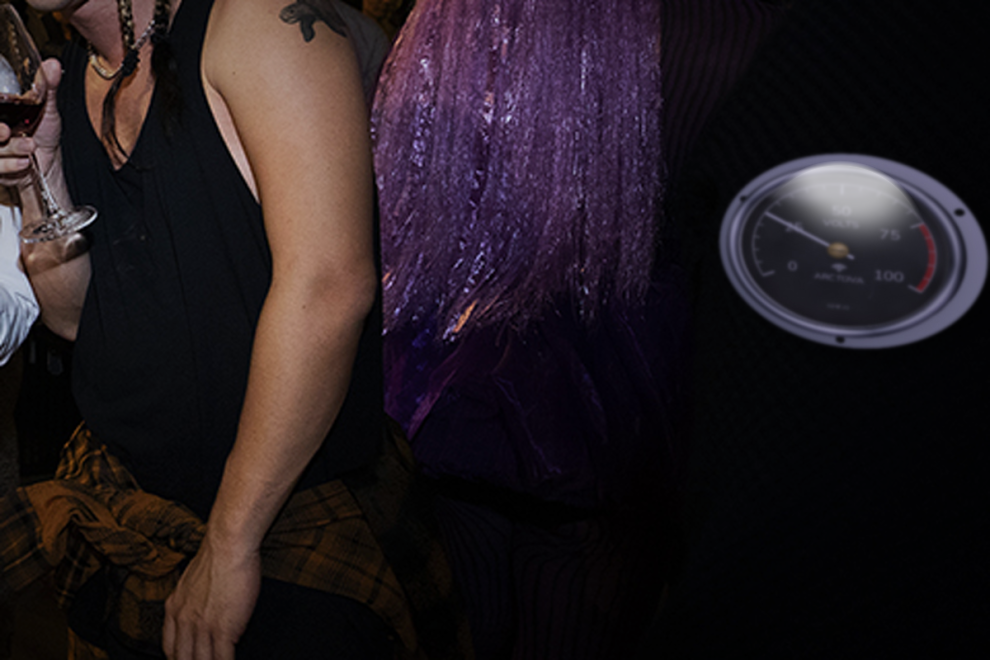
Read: 25V
